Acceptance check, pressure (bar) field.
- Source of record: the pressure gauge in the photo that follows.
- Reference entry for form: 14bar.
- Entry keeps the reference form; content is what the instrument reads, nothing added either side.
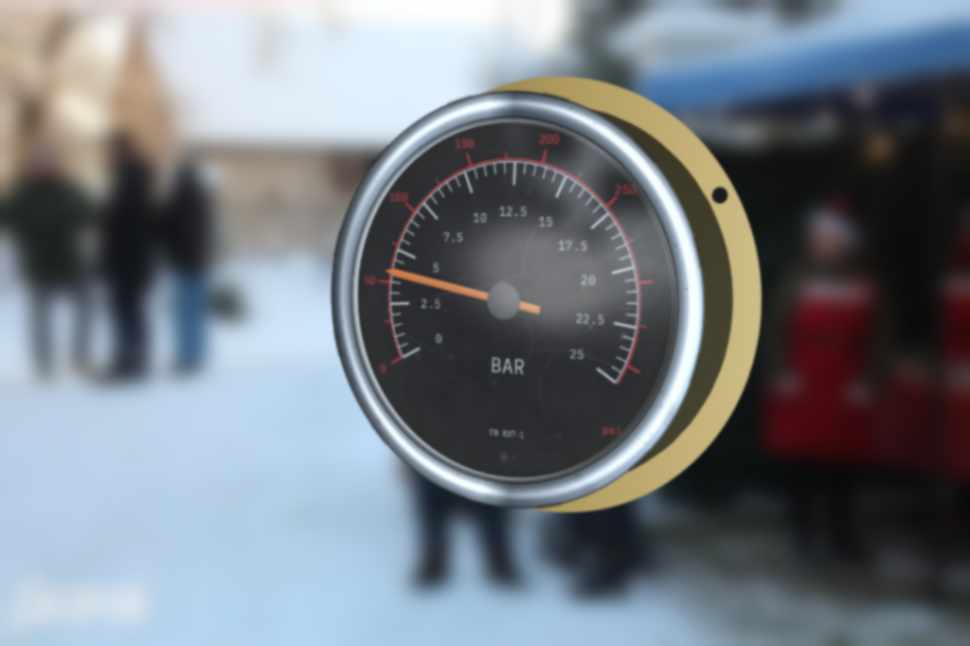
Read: 4bar
